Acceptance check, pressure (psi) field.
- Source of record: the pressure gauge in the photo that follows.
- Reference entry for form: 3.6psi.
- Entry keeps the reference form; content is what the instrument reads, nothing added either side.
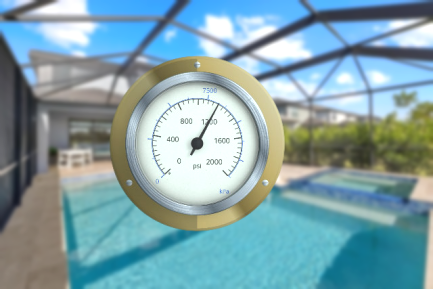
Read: 1200psi
